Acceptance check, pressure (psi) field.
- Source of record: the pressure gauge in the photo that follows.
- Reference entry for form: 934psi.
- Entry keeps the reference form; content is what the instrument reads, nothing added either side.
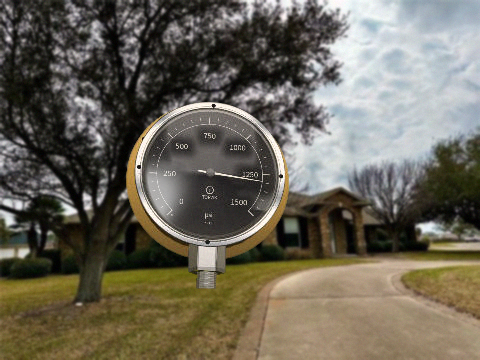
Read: 1300psi
